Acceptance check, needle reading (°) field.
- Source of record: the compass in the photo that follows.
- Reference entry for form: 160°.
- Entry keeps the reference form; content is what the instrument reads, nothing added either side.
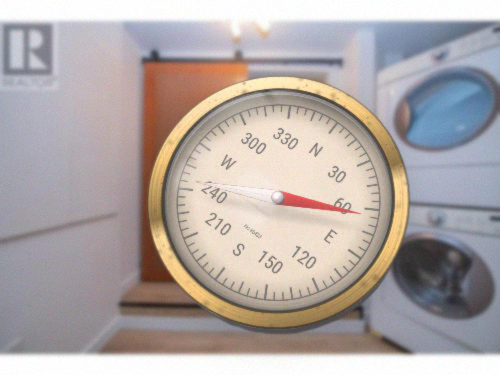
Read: 65°
